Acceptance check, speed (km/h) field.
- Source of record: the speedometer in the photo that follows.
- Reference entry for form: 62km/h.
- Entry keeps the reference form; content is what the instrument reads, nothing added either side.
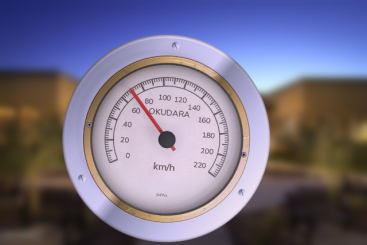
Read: 70km/h
